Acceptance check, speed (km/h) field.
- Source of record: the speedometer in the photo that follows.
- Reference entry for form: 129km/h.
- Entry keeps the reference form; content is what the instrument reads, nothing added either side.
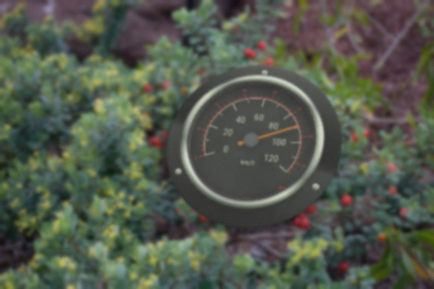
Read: 90km/h
